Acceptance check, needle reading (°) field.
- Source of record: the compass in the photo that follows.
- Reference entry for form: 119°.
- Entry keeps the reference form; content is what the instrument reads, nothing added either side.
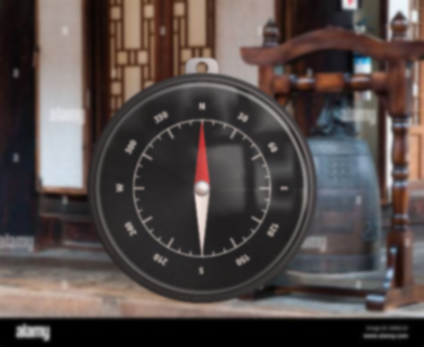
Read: 0°
